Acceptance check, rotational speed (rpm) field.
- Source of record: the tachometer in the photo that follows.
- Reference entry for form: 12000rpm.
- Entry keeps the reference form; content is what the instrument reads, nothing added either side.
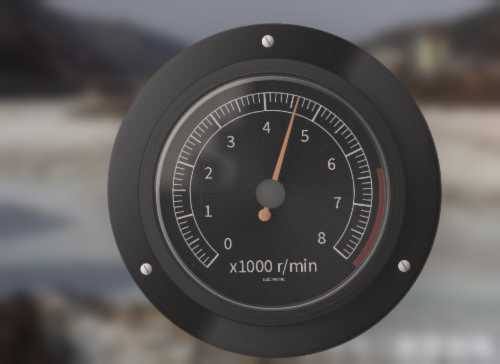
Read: 4600rpm
